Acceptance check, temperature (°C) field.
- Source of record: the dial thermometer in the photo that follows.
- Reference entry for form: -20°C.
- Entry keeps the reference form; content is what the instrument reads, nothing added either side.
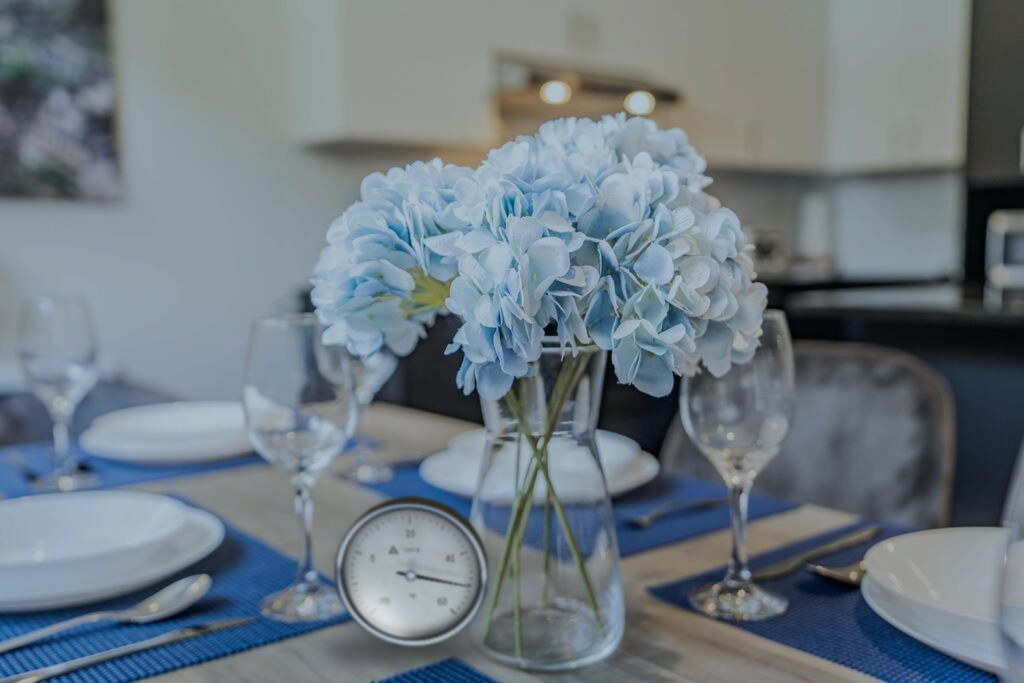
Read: 50°C
